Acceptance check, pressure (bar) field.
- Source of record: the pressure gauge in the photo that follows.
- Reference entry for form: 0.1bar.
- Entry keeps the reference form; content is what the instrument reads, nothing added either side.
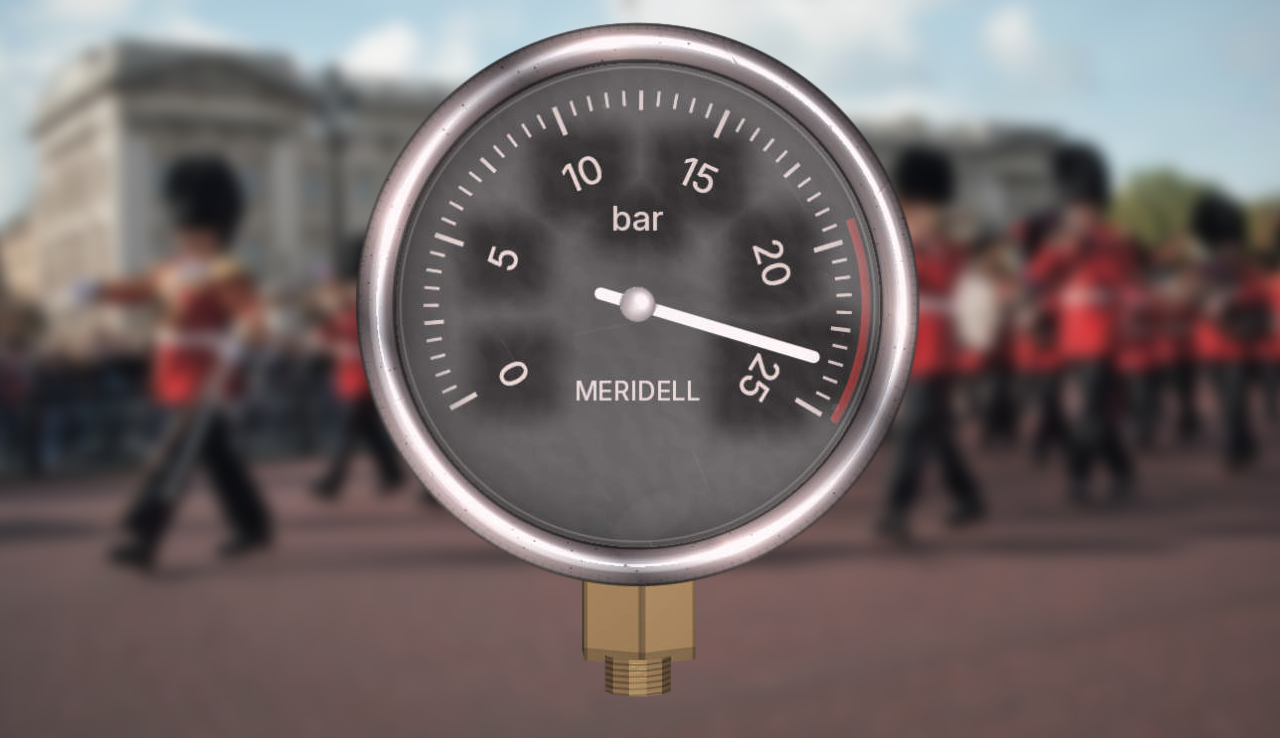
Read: 23.5bar
